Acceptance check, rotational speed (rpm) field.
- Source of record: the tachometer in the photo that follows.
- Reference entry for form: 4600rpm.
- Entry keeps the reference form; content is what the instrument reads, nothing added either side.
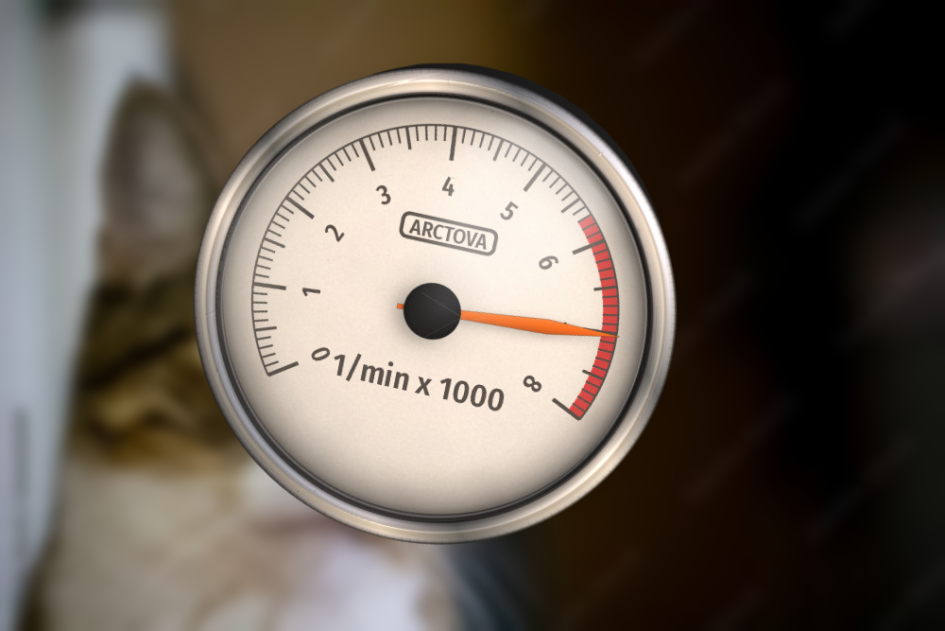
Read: 7000rpm
